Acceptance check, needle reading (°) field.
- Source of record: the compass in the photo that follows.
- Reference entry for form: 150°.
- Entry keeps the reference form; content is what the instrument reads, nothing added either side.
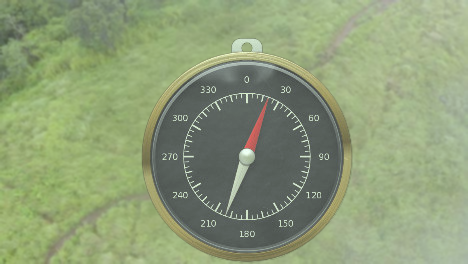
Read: 20°
